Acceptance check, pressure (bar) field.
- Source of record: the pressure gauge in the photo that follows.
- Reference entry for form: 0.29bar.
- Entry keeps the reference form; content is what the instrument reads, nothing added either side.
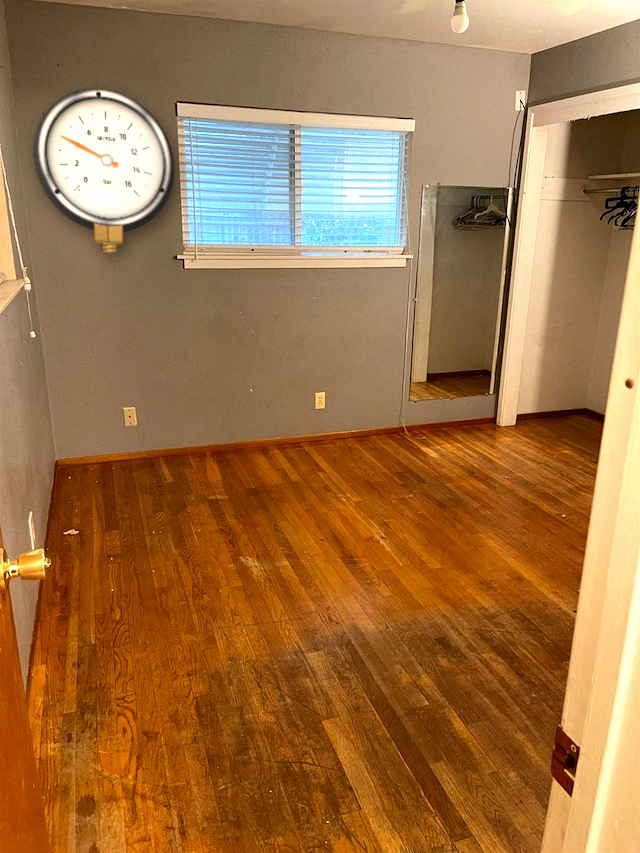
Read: 4bar
